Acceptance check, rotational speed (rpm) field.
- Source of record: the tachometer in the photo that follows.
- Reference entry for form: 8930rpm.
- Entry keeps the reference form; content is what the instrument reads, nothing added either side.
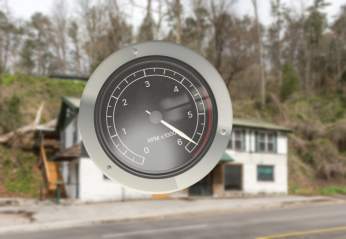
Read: 5750rpm
